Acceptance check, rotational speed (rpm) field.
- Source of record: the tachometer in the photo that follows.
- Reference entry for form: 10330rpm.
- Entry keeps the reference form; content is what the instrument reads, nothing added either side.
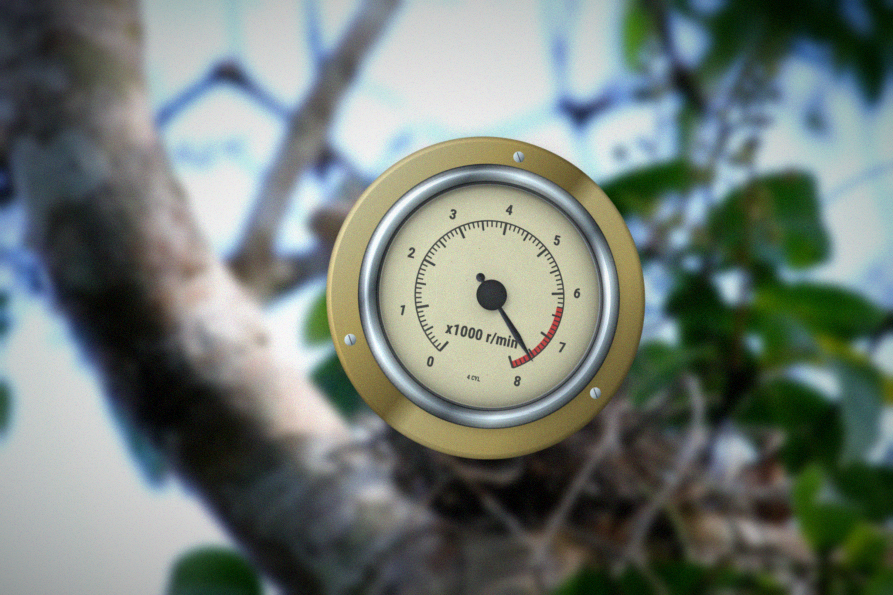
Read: 7600rpm
